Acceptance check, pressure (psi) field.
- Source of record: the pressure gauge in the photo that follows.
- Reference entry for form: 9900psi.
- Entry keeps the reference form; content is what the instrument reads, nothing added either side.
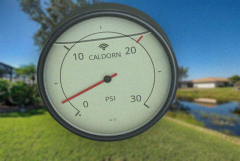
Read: 2.5psi
